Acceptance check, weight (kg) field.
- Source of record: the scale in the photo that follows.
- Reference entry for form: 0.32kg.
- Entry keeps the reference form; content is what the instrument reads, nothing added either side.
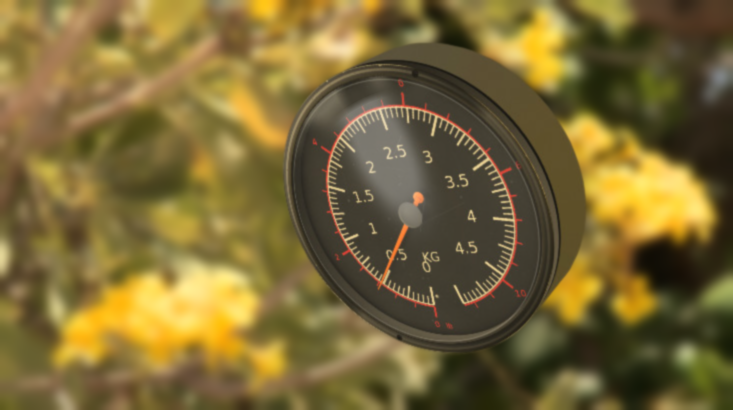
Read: 0.5kg
